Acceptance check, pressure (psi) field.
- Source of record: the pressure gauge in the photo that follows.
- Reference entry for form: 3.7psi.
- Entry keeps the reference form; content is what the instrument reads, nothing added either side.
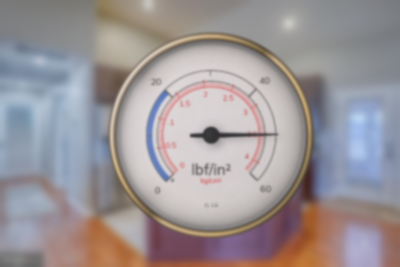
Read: 50psi
